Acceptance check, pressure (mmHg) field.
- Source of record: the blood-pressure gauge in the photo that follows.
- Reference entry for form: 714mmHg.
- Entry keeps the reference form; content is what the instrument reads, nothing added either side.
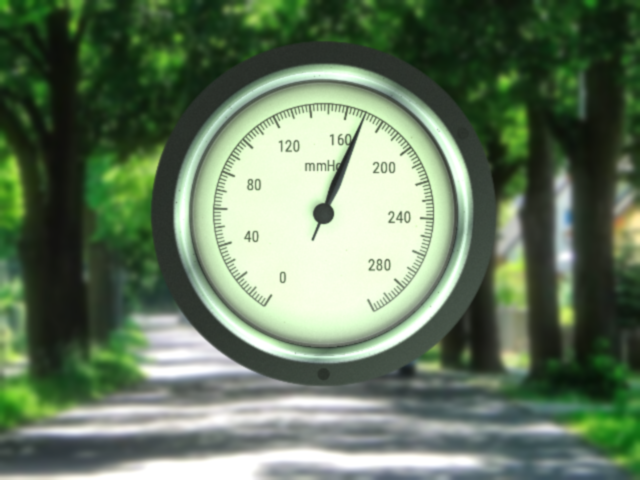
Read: 170mmHg
